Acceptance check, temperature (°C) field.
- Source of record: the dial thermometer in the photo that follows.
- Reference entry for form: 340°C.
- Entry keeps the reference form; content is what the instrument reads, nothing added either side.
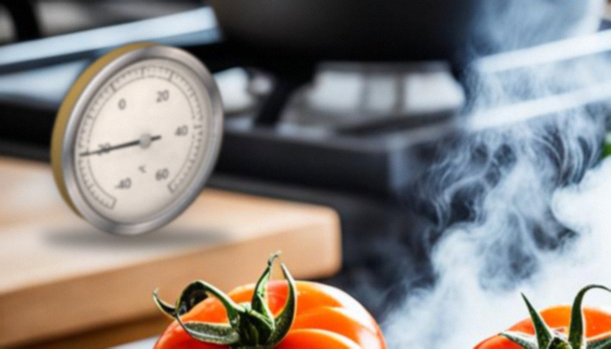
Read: -20°C
